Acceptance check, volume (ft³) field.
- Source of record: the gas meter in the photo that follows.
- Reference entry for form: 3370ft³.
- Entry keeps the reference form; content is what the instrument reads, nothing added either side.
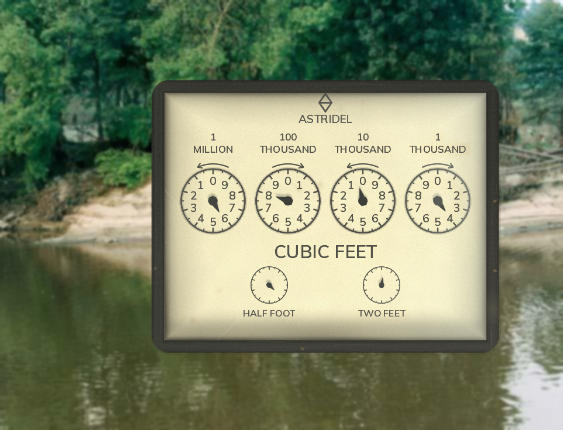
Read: 580400ft³
